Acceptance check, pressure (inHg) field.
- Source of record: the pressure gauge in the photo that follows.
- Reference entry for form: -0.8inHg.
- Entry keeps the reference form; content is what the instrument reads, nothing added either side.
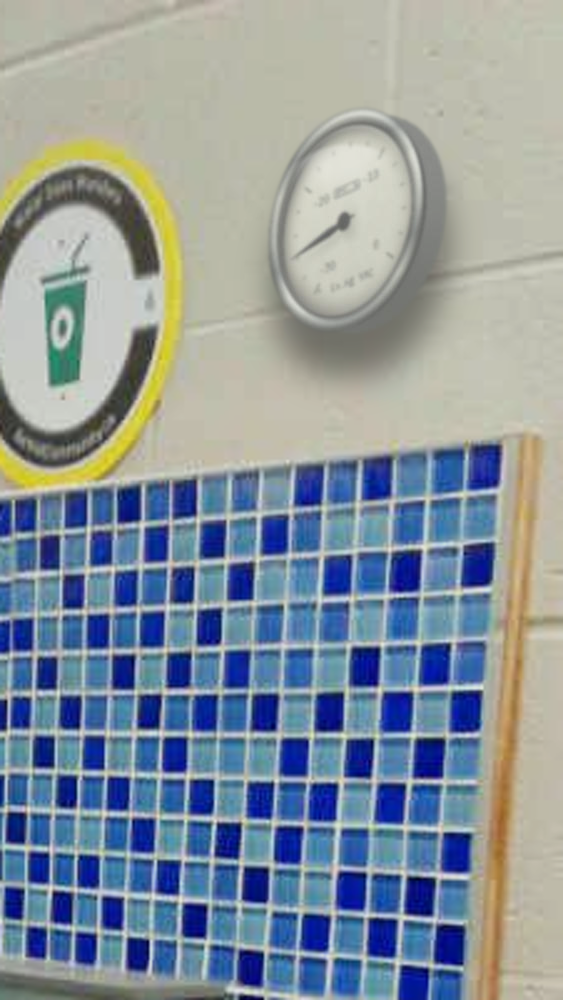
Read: -26inHg
